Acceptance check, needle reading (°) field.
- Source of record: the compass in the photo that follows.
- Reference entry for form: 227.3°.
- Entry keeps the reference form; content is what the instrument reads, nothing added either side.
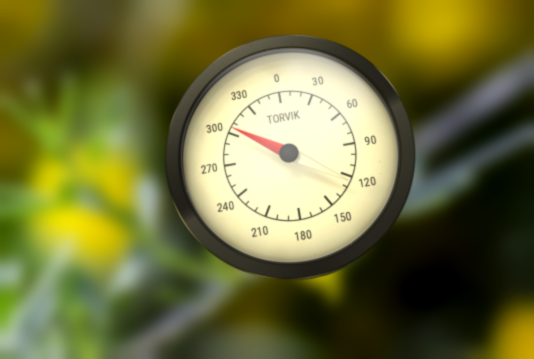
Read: 305°
